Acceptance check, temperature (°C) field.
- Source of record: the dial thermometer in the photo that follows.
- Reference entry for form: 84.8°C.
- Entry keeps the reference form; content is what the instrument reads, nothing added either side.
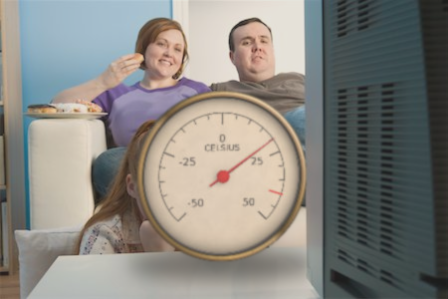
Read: 20°C
